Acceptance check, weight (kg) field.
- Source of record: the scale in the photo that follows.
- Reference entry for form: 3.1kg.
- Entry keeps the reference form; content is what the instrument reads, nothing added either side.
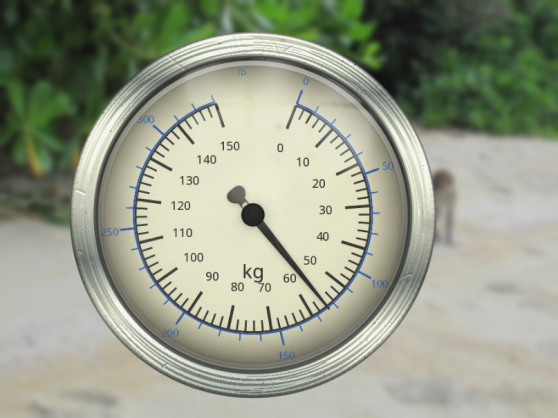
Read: 56kg
